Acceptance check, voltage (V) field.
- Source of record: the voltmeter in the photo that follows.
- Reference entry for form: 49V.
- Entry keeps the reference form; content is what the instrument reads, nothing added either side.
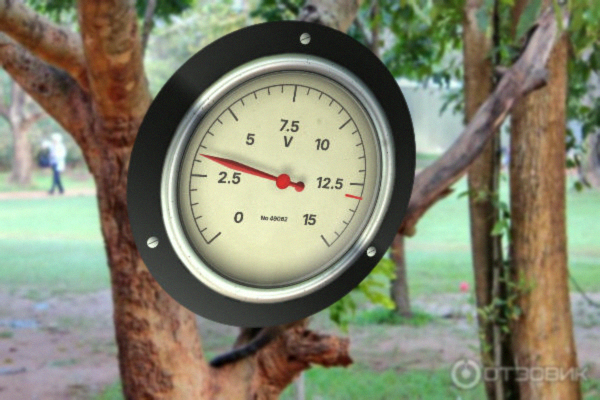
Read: 3.25V
